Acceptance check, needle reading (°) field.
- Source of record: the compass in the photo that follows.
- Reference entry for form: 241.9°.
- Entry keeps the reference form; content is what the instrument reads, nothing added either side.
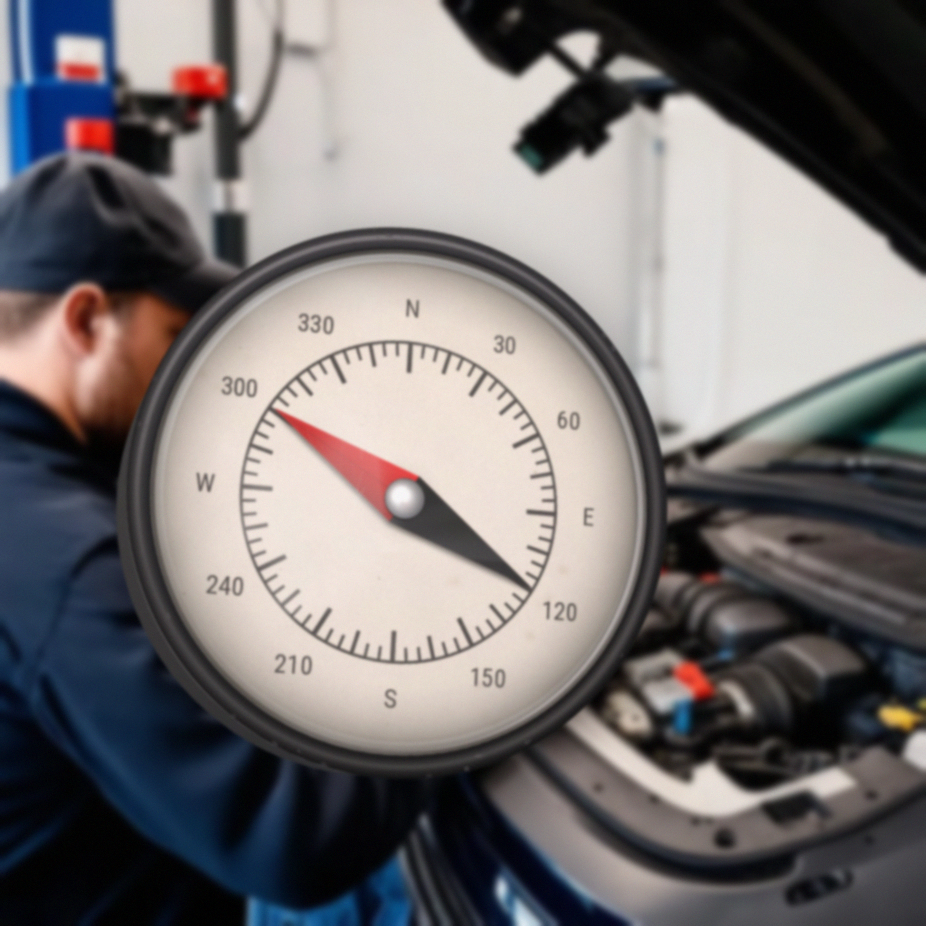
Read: 300°
